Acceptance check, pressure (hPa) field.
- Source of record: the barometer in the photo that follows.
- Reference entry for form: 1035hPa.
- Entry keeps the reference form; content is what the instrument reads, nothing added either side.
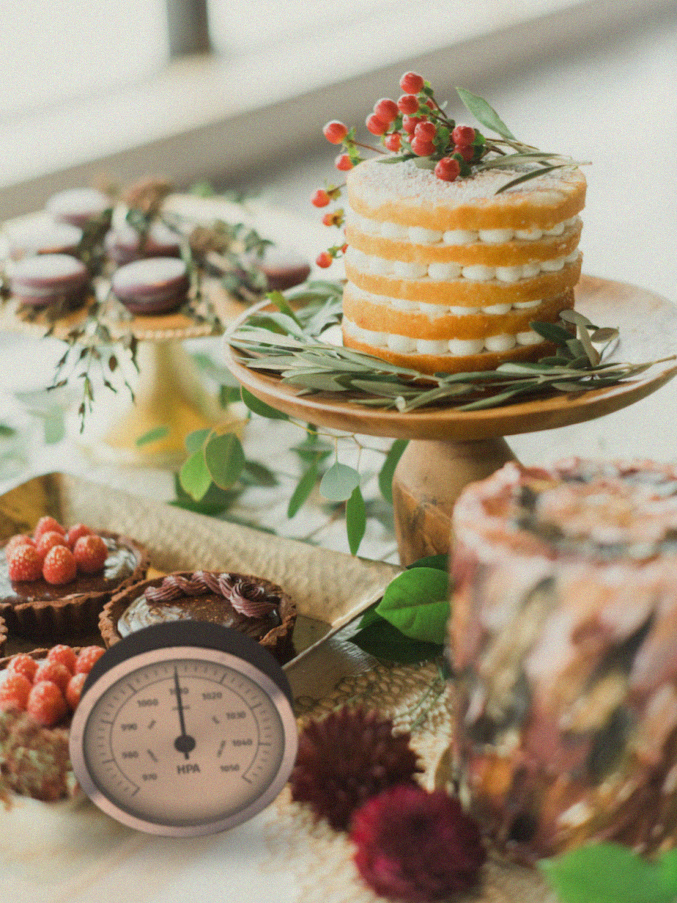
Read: 1010hPa
